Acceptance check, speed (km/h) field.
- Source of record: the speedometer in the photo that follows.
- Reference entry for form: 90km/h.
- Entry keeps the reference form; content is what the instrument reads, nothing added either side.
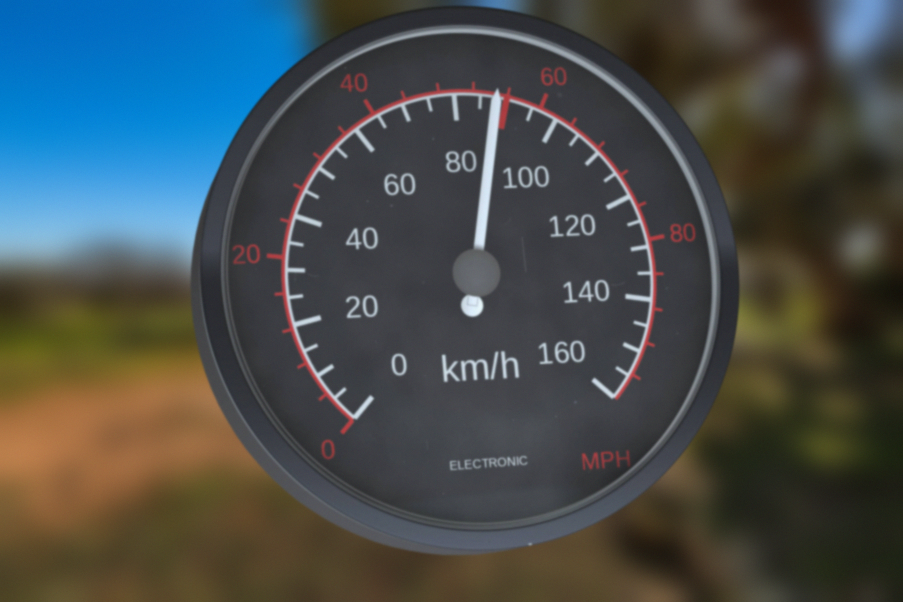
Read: 87.5km/h
